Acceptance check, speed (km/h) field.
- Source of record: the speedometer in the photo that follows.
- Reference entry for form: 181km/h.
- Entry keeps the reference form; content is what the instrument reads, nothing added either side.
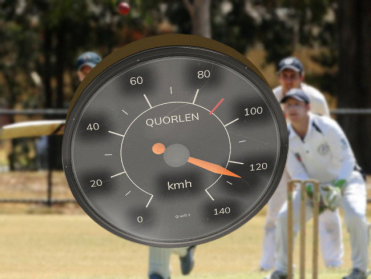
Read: 125km/h
